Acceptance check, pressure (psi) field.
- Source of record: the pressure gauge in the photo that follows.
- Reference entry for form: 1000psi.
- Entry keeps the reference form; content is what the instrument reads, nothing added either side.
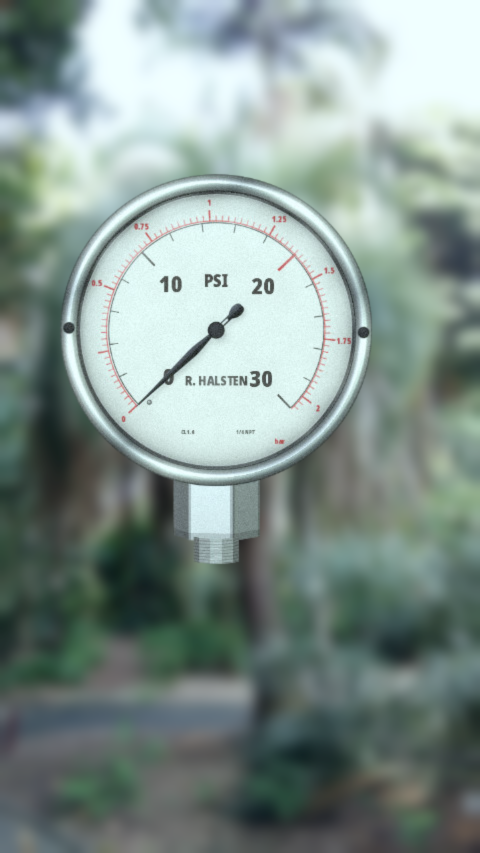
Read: 0psi
